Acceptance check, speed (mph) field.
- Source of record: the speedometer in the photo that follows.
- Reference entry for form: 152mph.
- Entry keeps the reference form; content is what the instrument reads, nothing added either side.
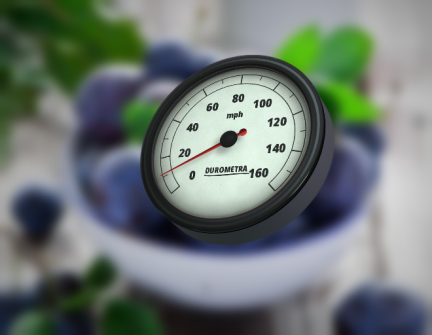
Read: 10mph
